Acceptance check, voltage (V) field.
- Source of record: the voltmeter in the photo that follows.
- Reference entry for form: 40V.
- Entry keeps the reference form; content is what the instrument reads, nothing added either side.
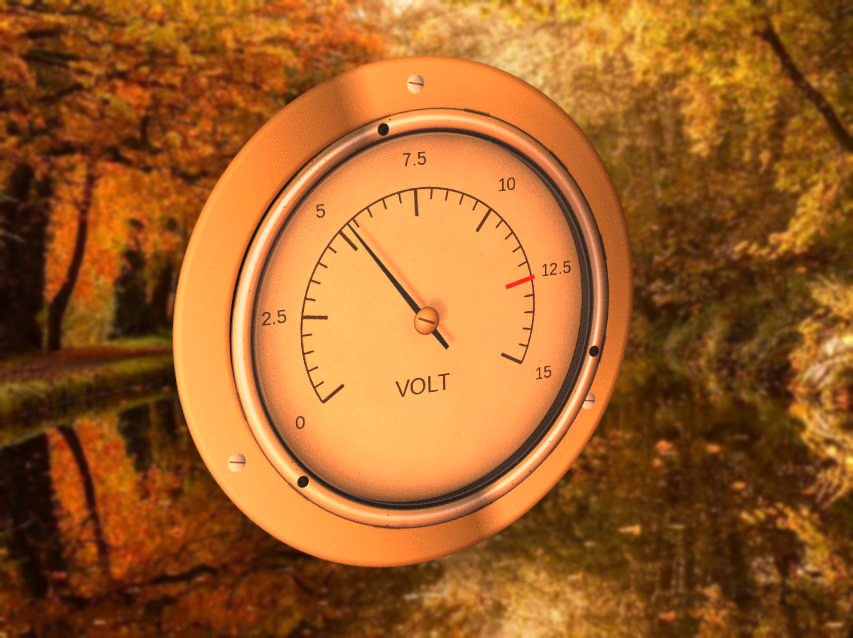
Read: 5.25V
